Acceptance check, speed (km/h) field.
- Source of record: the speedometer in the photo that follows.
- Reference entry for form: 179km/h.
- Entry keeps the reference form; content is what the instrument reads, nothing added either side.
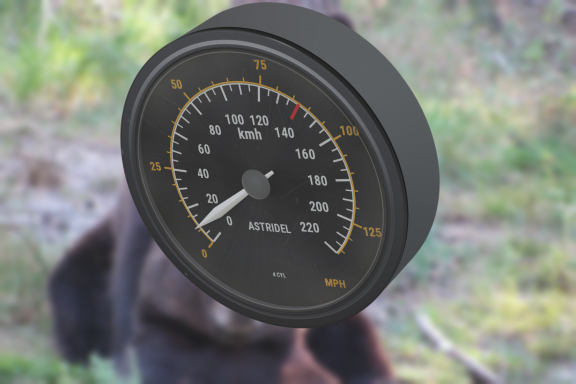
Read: 10km/h
